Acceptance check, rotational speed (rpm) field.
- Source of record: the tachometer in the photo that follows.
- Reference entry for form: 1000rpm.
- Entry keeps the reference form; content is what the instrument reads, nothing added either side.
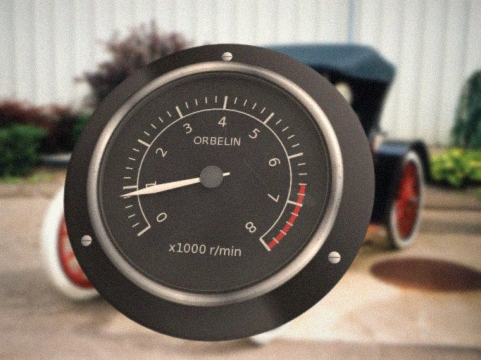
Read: 800rpm
